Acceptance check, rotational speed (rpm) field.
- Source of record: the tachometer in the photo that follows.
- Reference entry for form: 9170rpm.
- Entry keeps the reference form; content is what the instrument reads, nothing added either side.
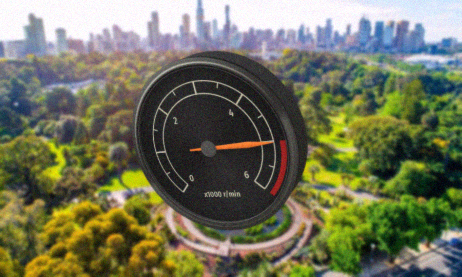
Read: 5000rpm
